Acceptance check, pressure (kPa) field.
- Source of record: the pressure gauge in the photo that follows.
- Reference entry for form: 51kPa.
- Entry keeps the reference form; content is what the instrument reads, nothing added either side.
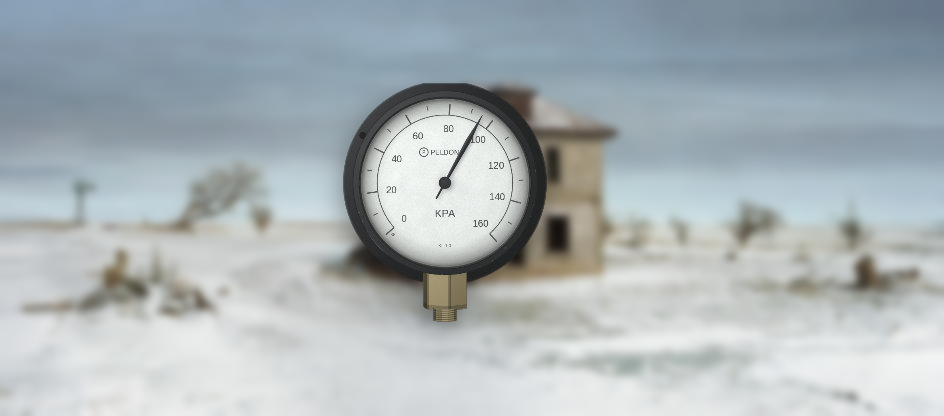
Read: 95kPa
